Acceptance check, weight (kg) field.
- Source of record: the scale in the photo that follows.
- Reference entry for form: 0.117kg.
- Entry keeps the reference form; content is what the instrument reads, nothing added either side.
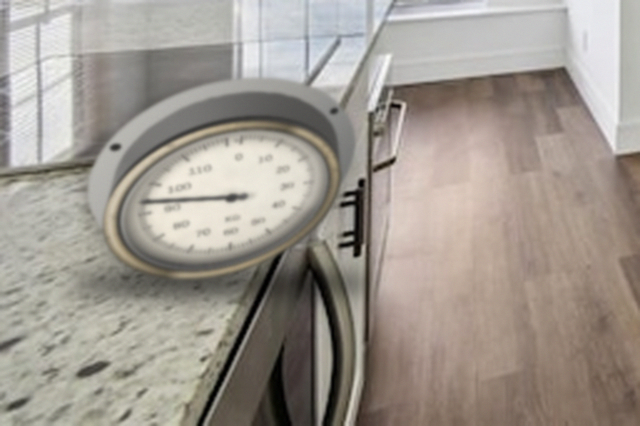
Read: 95kg
